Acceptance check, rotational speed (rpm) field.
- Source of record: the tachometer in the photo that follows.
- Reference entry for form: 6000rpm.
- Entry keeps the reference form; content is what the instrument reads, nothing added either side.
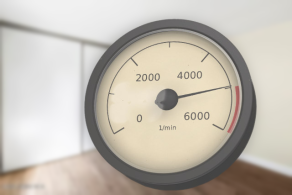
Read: 5000rpm
